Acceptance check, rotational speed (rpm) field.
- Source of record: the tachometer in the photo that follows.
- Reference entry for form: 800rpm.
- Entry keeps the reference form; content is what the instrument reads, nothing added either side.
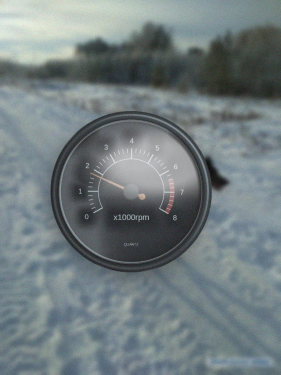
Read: 1800rpm
